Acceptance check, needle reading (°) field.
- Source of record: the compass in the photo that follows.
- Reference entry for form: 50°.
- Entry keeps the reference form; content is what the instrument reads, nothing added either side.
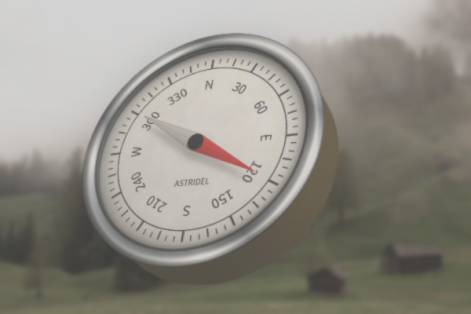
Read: 120°
